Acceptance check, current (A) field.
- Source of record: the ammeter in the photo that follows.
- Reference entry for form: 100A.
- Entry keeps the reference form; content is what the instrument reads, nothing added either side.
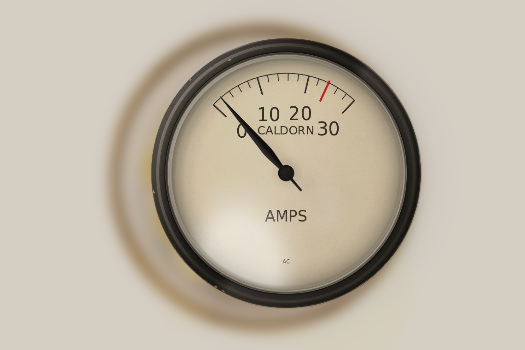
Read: 2A
